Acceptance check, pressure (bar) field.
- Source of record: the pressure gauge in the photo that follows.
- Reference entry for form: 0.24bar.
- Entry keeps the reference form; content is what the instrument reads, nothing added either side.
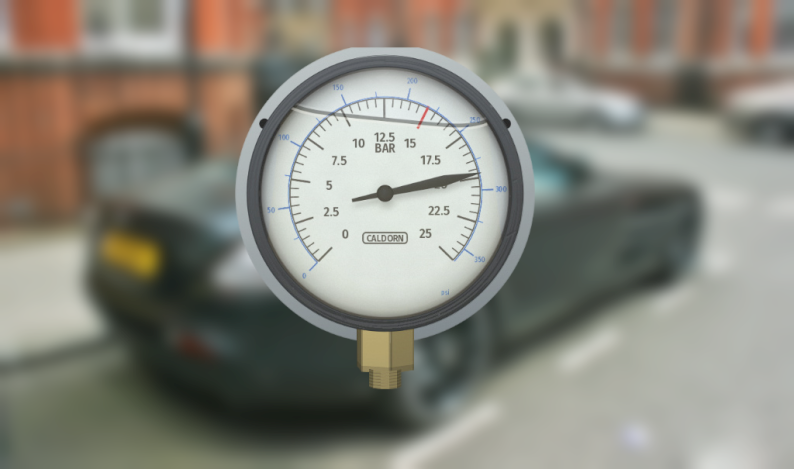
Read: 19.75bar
